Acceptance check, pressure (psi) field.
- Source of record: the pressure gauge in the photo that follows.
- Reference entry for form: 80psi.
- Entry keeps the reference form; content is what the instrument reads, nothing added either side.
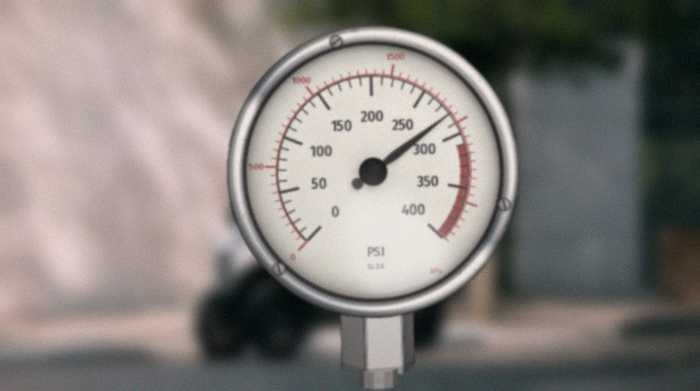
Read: 280psi
